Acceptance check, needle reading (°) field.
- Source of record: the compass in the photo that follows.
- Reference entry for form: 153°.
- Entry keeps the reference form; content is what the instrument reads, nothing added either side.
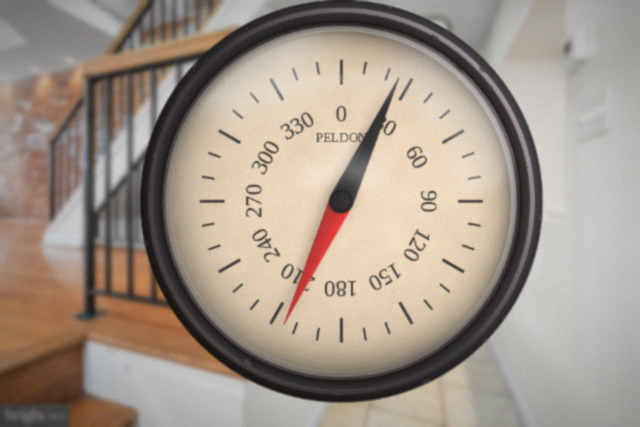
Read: 205°
